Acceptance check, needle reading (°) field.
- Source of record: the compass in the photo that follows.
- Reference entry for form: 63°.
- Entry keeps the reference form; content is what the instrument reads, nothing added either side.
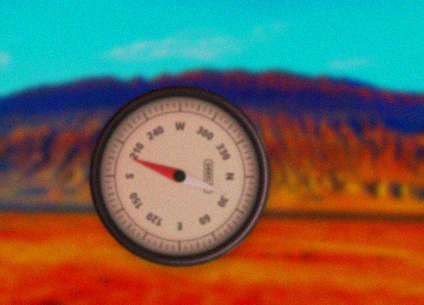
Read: 200°
